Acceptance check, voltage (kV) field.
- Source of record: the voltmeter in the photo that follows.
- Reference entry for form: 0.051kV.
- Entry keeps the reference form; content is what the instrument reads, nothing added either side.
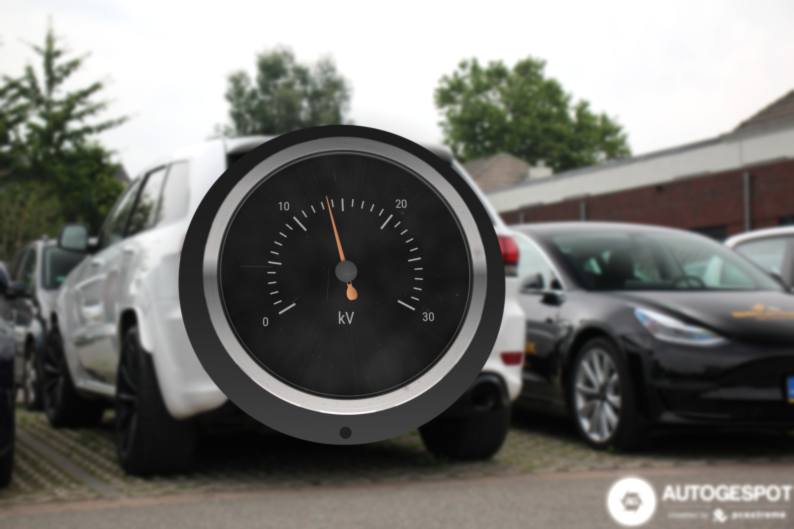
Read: 13.5kV
